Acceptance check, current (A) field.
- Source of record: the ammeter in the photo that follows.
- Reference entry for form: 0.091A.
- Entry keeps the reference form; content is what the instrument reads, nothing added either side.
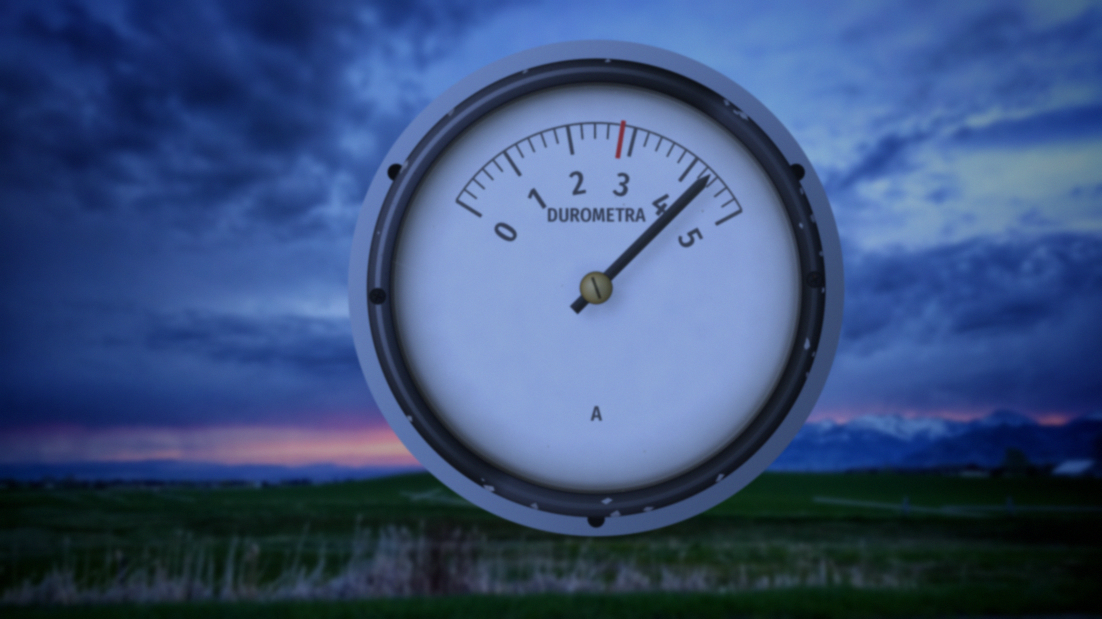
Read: 4.3A
